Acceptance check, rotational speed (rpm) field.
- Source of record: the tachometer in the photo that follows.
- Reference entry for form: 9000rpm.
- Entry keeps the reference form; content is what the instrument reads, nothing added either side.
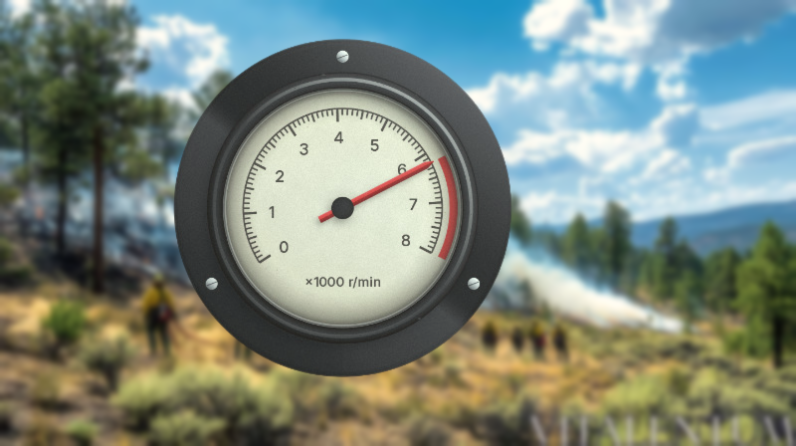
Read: 6200rpm
